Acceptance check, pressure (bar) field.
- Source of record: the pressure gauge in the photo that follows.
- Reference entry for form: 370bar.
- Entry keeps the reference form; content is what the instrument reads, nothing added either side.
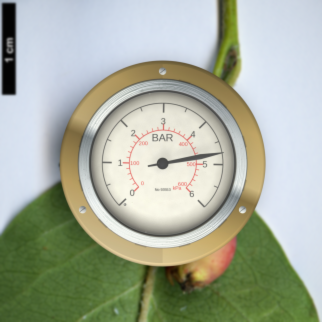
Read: 4.75bar
